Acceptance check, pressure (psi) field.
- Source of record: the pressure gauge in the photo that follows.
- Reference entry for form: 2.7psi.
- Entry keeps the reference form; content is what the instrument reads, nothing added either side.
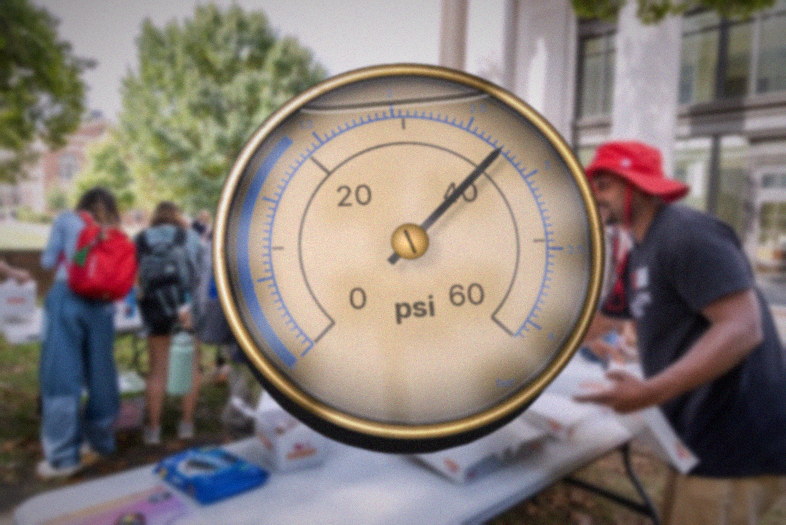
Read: 40psi
